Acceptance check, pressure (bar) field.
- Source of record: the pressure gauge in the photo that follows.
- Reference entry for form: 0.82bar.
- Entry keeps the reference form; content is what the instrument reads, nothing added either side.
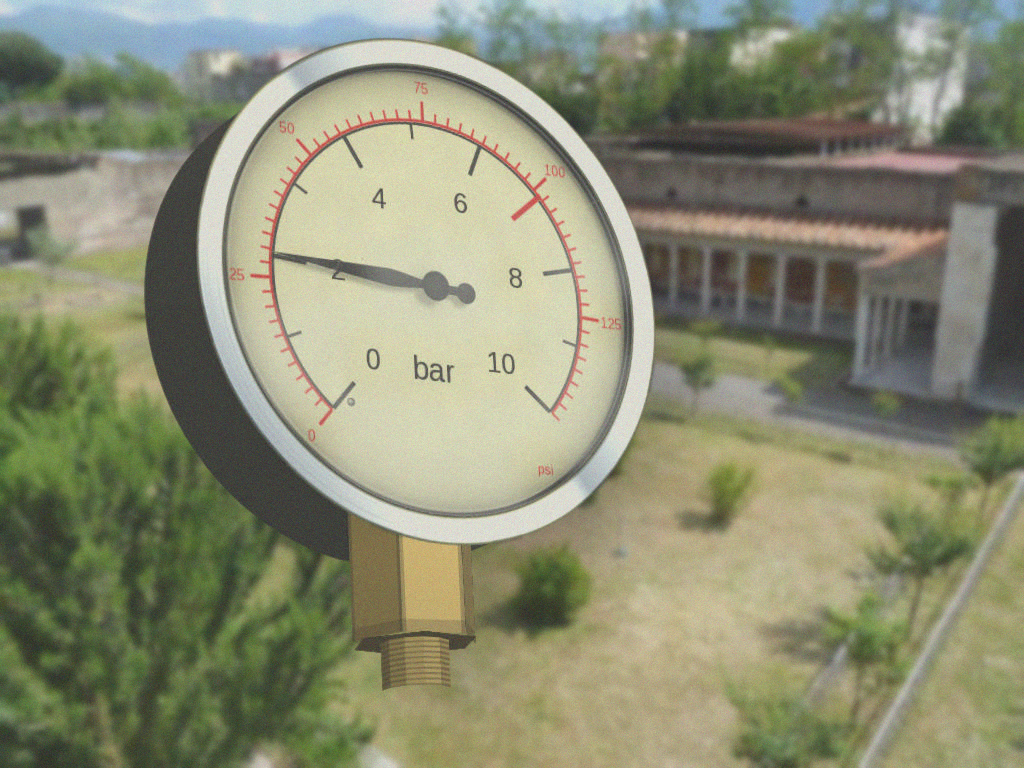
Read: 2bar
